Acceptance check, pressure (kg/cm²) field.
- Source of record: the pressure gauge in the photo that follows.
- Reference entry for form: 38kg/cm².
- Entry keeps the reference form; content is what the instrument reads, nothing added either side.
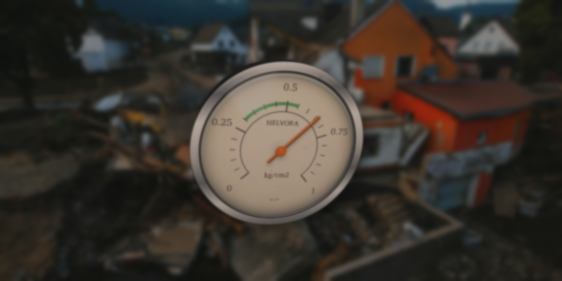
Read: 0.65kg/cm²
